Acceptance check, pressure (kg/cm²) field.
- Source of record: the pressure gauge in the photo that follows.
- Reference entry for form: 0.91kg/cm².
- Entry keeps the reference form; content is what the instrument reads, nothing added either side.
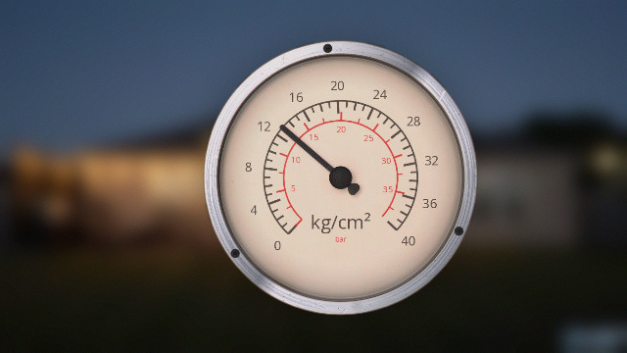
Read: 13kg/cm²
